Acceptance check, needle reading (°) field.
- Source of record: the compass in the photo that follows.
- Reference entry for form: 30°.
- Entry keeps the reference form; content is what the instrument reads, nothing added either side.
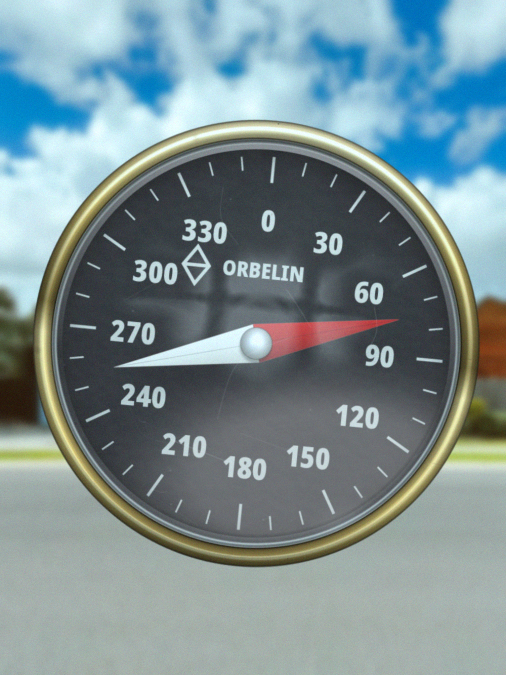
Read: 75°
